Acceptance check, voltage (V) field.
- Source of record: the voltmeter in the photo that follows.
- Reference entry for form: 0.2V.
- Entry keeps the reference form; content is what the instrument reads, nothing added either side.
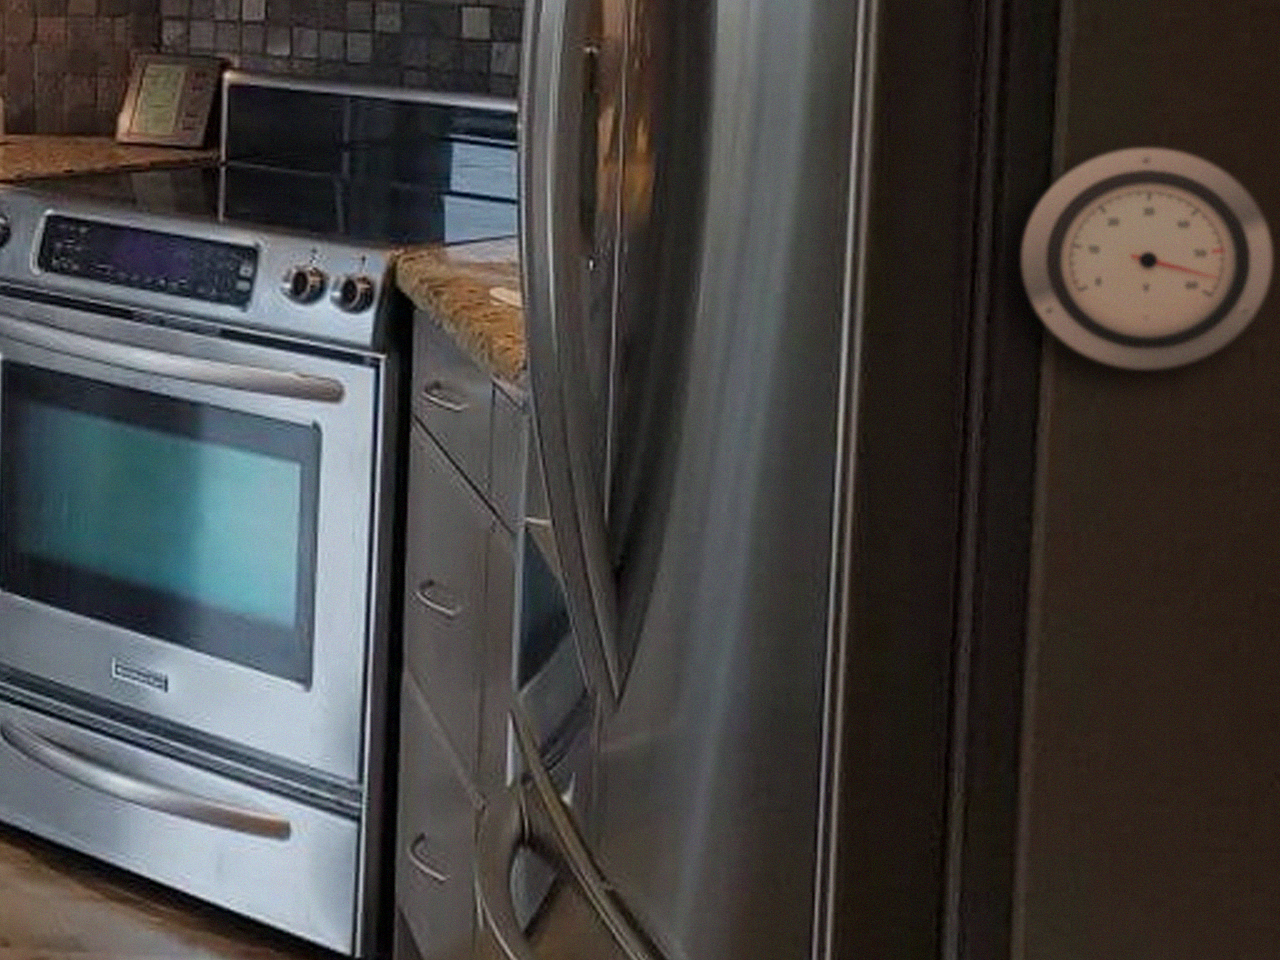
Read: 56V
